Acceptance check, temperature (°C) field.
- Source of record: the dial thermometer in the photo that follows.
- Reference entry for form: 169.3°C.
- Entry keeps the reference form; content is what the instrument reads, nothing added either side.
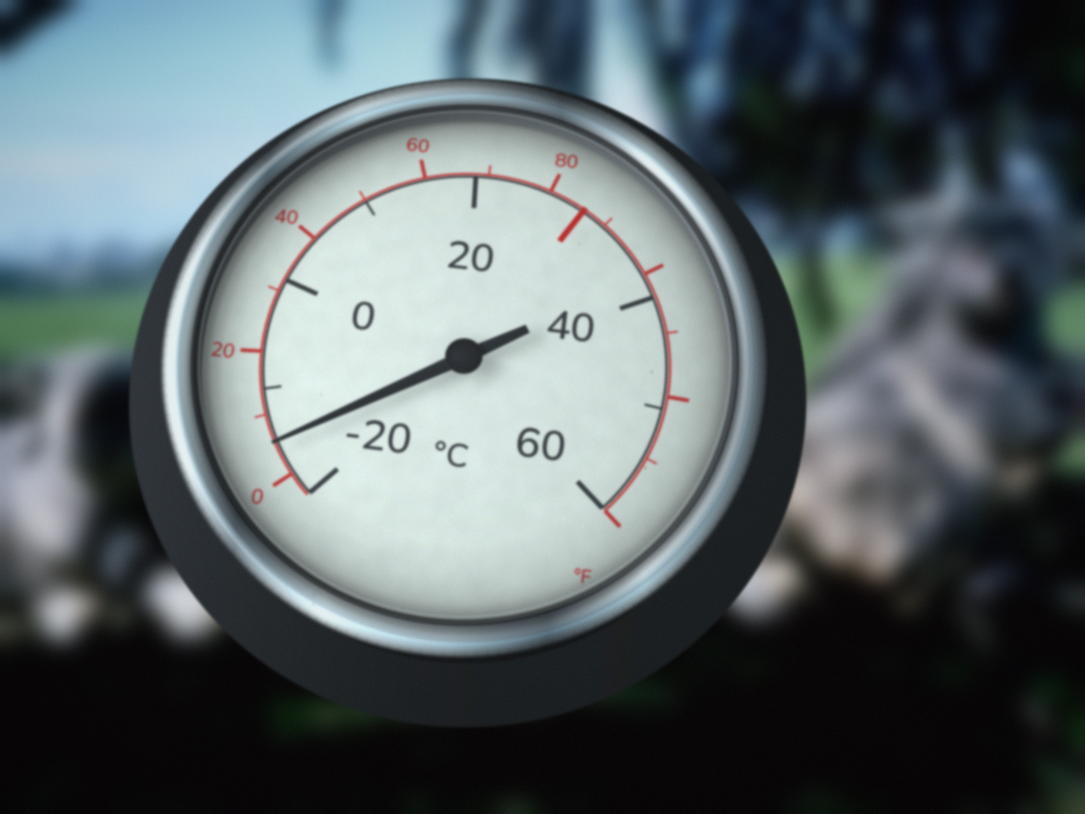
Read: -15°C
